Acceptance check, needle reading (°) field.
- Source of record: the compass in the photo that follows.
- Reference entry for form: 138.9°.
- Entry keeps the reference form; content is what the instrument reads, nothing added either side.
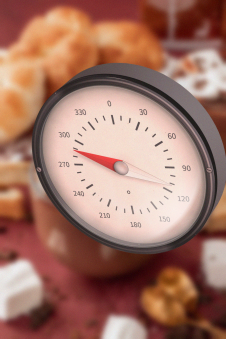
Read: 290°
